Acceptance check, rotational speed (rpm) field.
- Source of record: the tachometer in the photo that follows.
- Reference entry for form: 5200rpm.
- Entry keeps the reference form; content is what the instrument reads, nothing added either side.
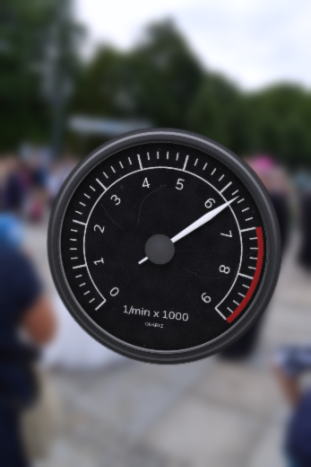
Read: 6300rpm
